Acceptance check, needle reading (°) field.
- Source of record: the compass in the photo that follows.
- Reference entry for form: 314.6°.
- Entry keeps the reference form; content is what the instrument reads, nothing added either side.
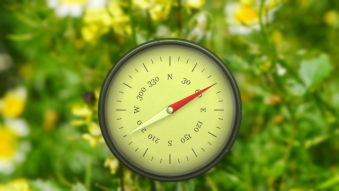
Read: 60°
